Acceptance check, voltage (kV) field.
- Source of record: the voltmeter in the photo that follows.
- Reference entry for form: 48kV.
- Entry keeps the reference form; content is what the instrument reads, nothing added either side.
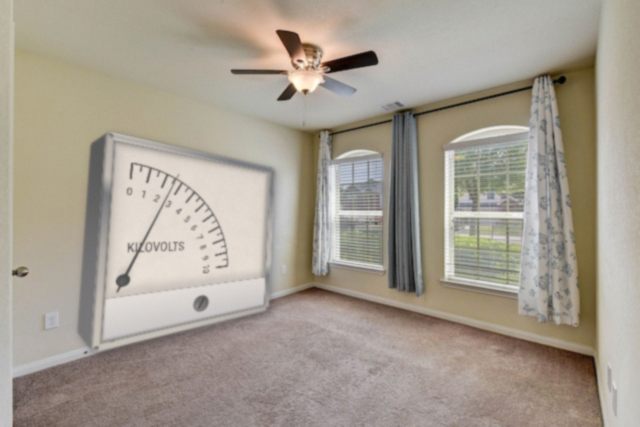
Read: 2.5kV
